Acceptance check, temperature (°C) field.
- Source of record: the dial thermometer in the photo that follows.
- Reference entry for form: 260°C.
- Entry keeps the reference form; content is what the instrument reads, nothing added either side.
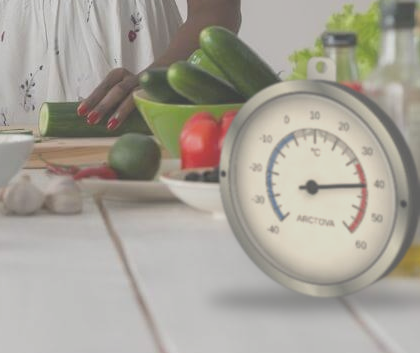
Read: 40°C
